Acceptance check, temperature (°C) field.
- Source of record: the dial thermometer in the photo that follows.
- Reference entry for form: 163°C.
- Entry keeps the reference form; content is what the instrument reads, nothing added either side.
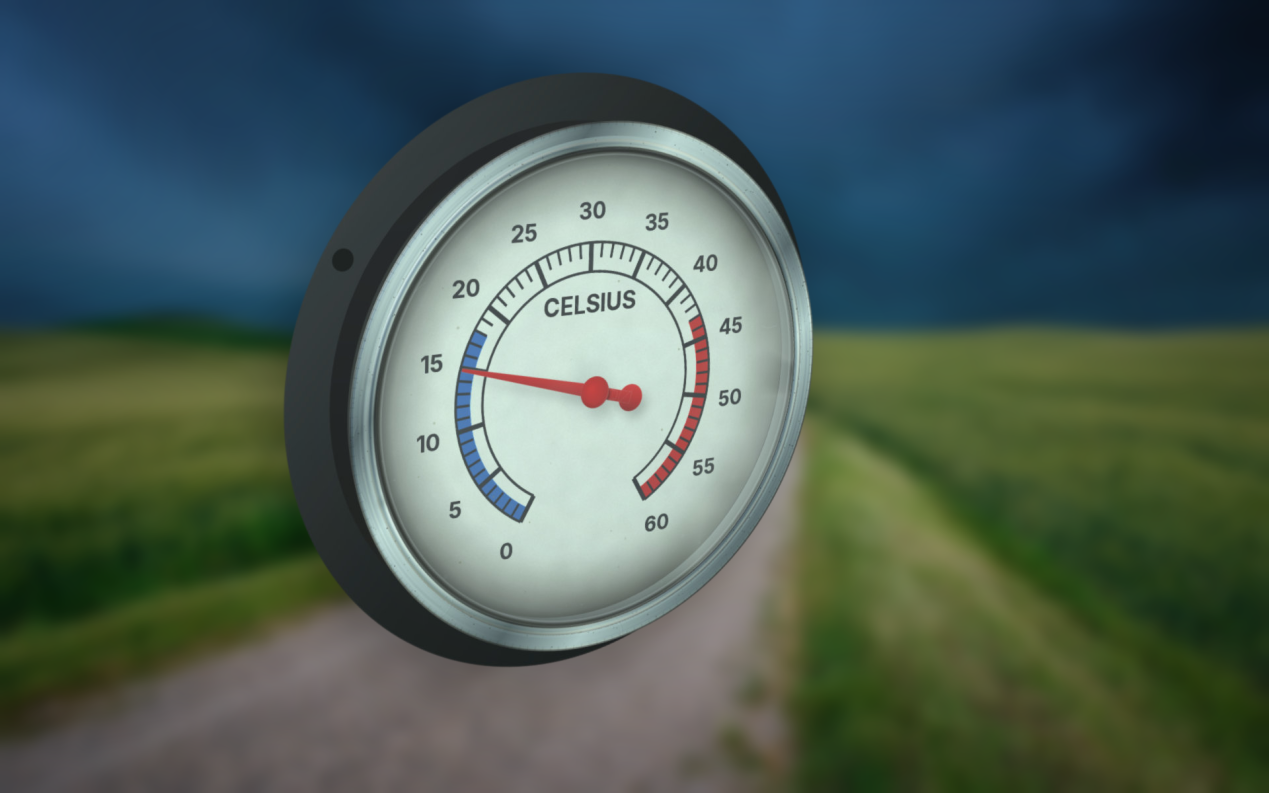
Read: 15°C
